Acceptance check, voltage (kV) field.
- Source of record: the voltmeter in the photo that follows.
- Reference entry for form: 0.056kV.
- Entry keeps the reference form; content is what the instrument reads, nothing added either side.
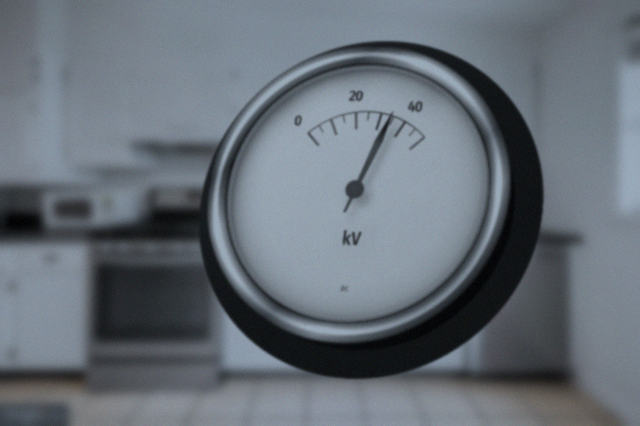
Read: 35kV
